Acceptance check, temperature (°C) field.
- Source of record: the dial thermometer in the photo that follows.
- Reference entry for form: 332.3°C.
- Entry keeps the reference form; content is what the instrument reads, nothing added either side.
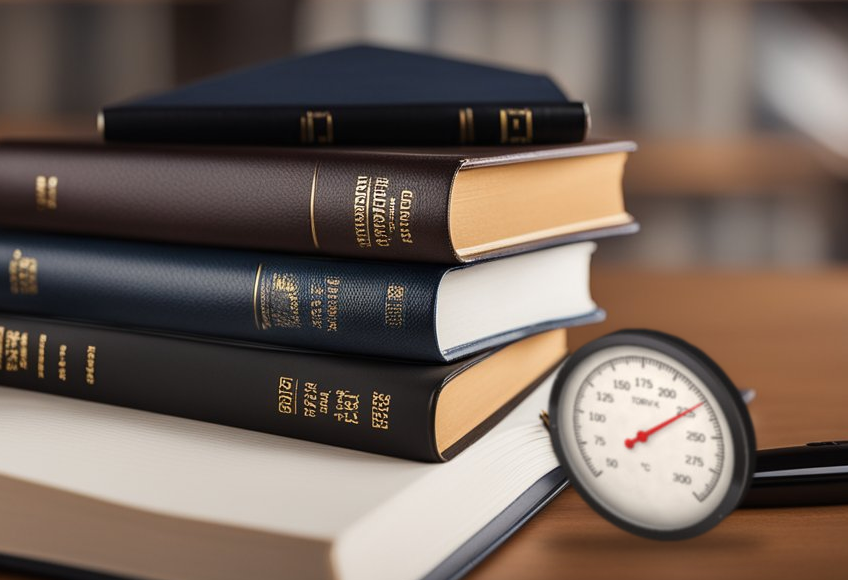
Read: 225°C
